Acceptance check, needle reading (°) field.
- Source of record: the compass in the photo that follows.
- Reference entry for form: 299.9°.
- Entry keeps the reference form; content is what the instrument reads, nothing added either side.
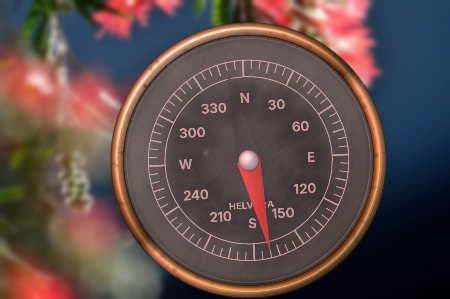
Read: 170°
